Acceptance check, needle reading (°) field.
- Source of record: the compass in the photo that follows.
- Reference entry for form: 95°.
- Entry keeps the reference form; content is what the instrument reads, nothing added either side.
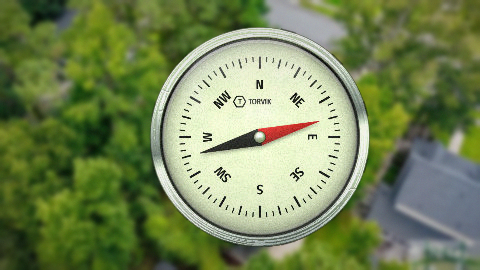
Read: 75°
